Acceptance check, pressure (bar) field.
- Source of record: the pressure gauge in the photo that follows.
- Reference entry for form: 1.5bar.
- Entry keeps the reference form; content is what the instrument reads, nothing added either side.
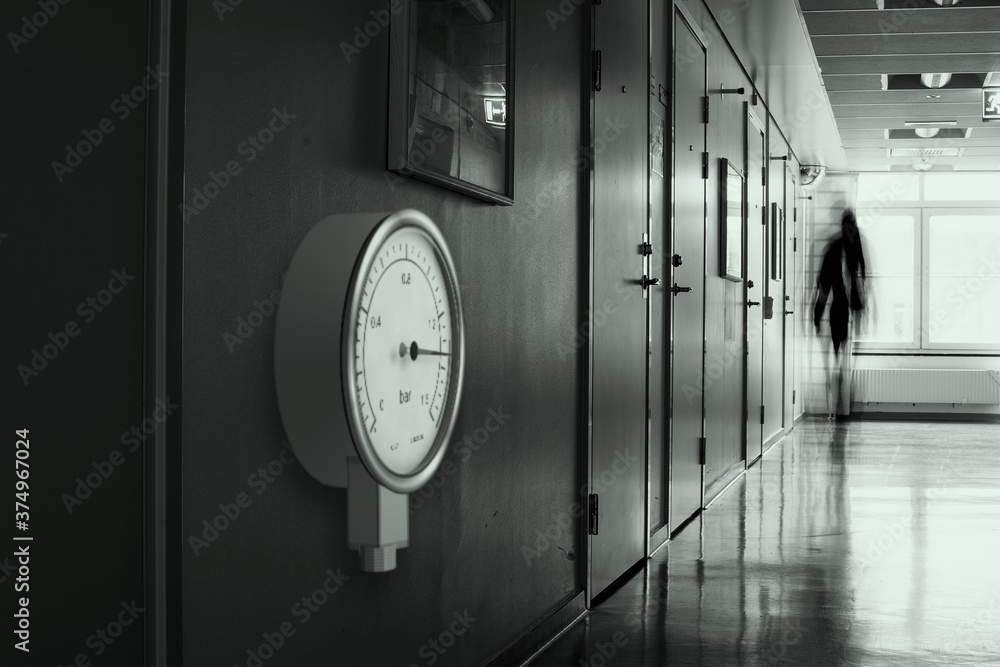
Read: 1.35bar
